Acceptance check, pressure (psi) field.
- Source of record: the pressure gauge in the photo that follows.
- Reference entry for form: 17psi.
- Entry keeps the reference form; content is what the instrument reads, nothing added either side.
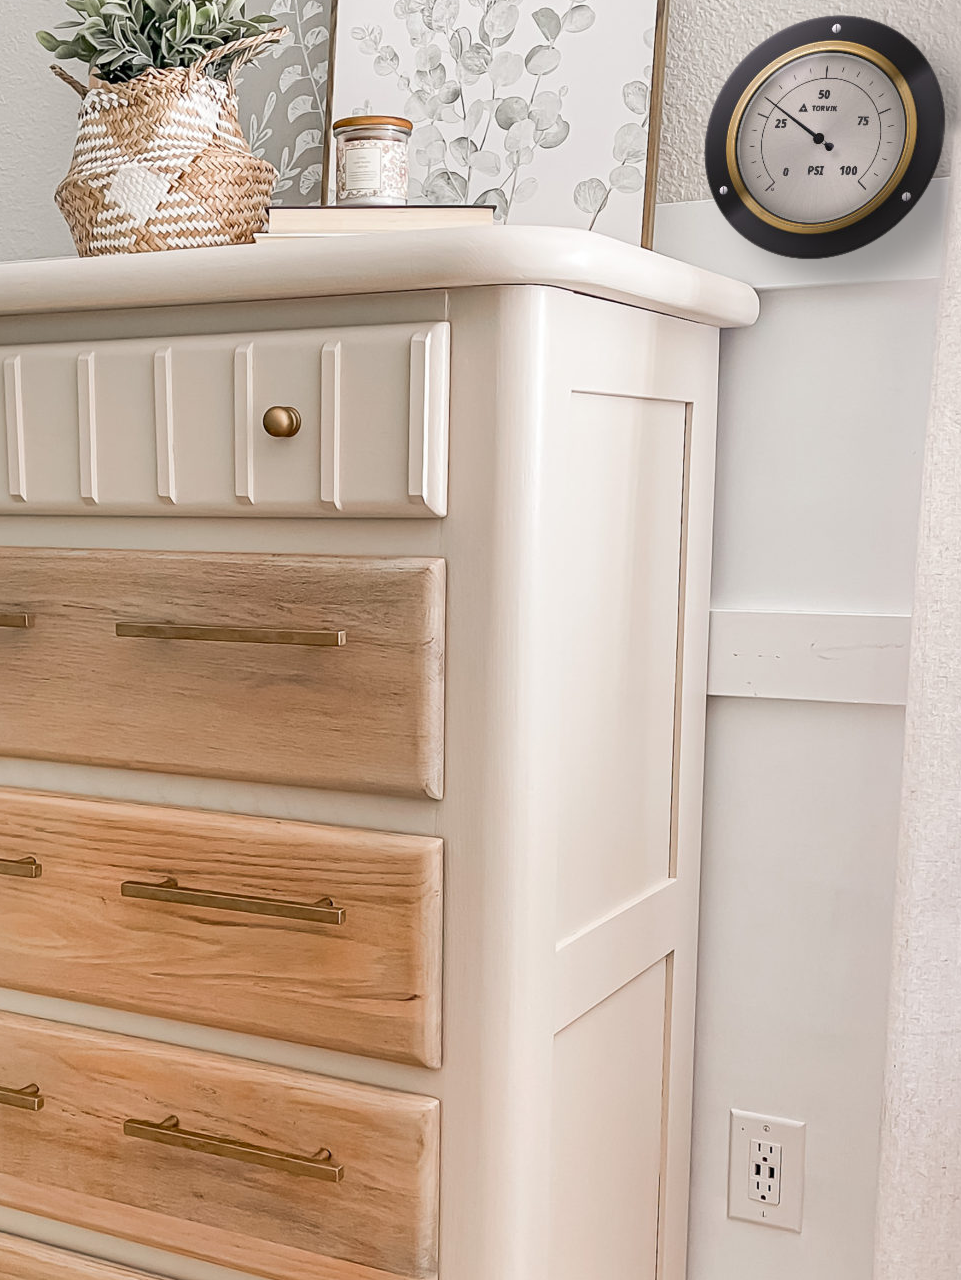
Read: 30psi
